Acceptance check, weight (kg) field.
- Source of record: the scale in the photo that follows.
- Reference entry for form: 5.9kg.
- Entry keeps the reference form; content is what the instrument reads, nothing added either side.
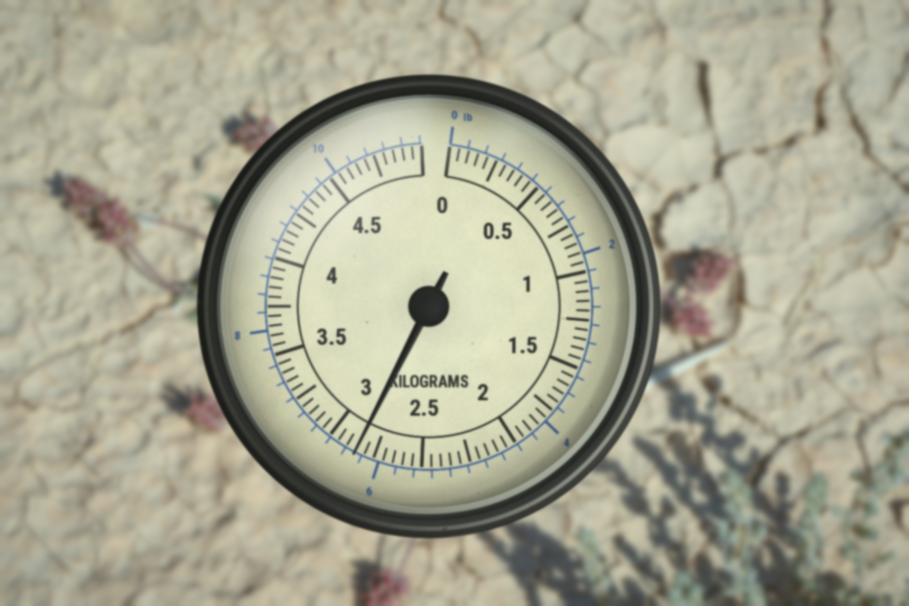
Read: 2.85kg
